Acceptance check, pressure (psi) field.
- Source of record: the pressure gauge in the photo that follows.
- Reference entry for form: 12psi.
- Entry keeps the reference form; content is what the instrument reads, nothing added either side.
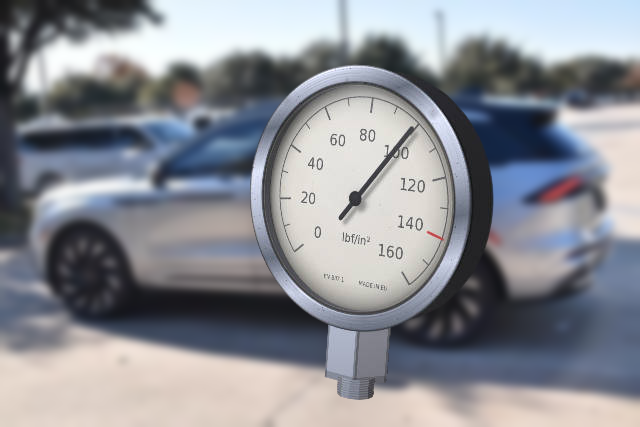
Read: 100psi
